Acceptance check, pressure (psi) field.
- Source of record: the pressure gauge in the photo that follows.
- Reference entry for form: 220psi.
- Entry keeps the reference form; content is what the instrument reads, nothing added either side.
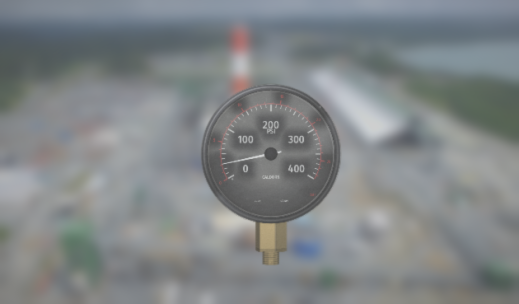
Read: 30psi
